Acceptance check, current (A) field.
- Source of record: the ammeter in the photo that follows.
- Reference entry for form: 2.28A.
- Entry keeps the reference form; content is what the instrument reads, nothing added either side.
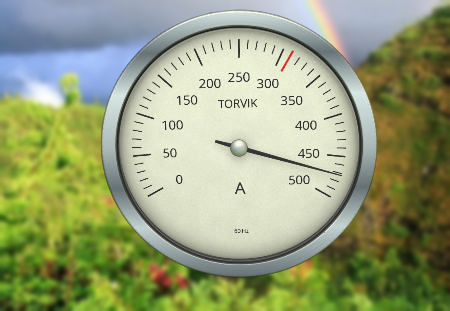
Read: 470A
